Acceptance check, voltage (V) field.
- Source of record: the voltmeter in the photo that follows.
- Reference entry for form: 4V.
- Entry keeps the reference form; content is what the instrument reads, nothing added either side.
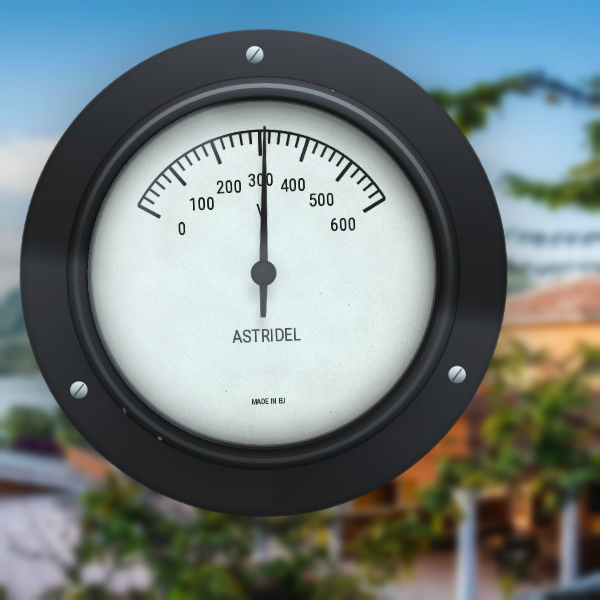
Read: 310V
